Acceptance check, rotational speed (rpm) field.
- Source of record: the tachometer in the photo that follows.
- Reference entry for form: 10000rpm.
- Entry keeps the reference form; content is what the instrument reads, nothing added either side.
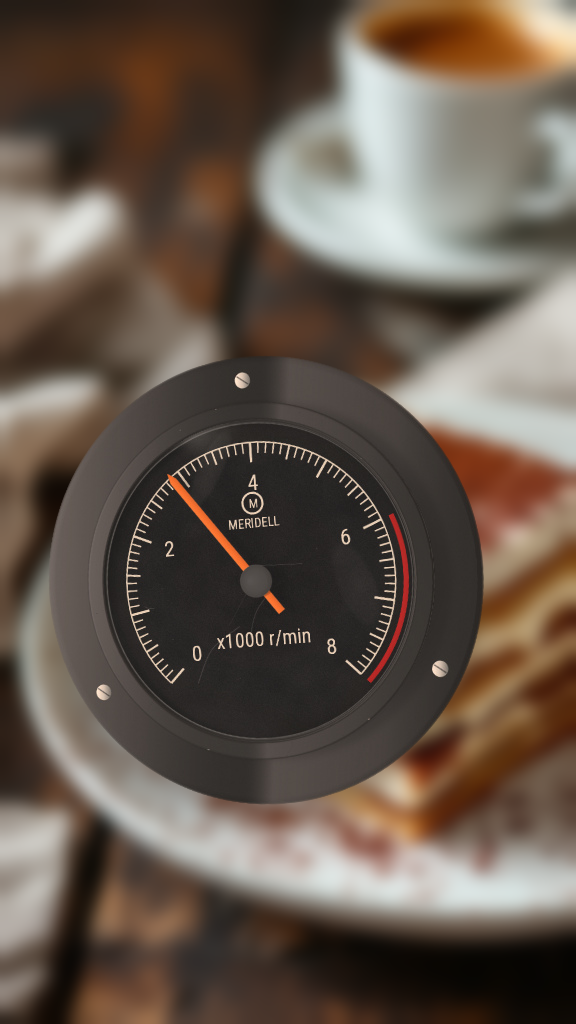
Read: 2900rpm
